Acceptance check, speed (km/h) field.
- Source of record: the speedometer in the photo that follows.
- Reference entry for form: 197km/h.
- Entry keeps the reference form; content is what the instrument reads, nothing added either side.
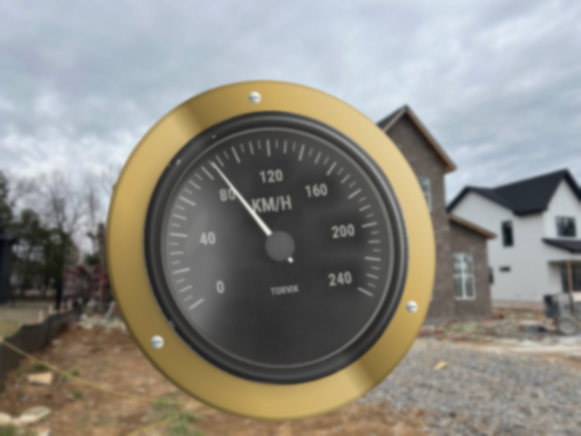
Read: 85km/h
